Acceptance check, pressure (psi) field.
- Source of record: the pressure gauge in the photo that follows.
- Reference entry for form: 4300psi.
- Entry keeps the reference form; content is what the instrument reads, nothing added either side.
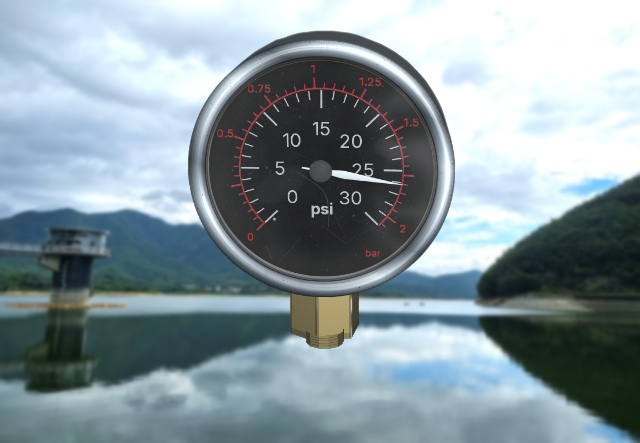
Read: 26psi
